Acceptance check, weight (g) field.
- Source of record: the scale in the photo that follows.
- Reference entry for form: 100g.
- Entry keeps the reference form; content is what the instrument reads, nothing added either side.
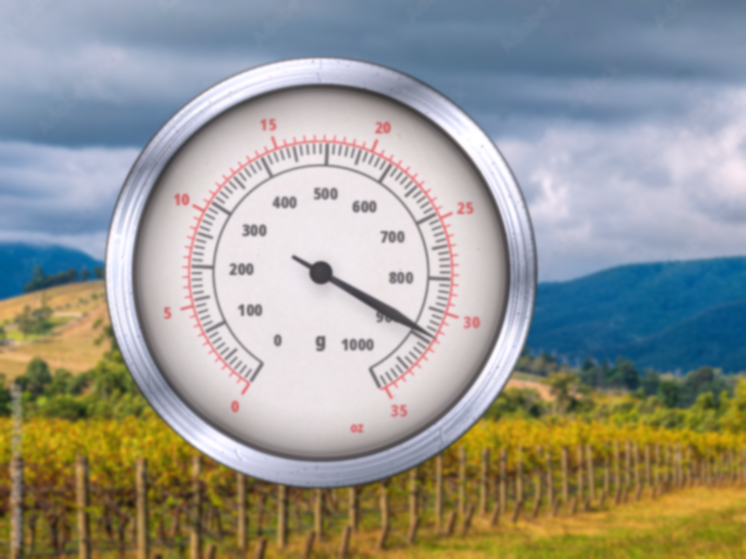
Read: 890g
